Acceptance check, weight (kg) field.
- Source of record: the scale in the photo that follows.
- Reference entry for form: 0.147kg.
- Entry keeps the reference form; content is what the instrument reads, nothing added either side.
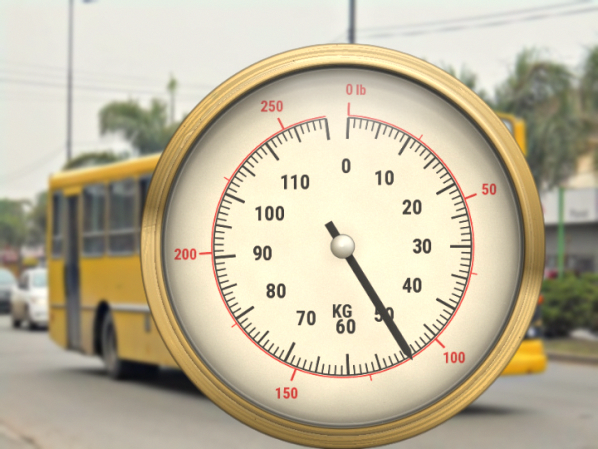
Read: 50kg
